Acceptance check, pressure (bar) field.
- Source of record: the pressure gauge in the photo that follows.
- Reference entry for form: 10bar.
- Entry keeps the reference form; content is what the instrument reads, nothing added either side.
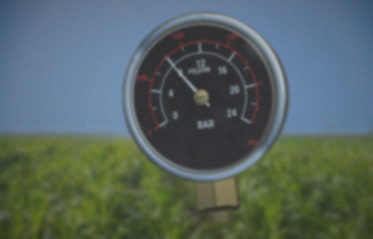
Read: 8bar
